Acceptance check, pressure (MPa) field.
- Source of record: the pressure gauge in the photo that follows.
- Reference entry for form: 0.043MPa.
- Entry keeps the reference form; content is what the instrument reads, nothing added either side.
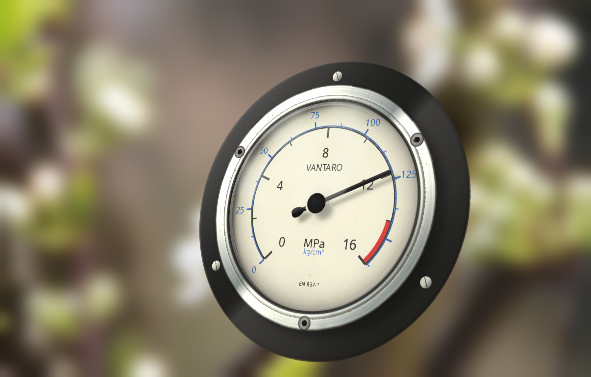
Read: 12MPa
